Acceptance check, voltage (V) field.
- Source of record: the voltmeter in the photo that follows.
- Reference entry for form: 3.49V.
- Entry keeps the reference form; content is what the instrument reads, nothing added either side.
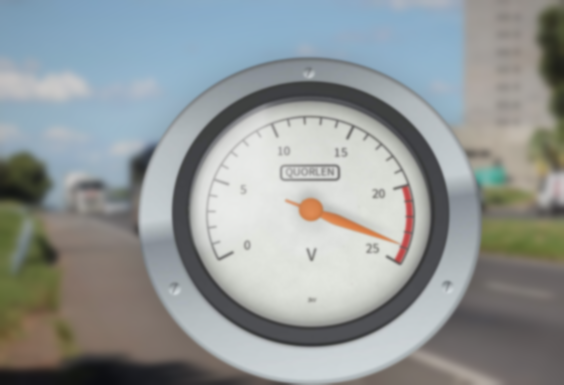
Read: 24V
